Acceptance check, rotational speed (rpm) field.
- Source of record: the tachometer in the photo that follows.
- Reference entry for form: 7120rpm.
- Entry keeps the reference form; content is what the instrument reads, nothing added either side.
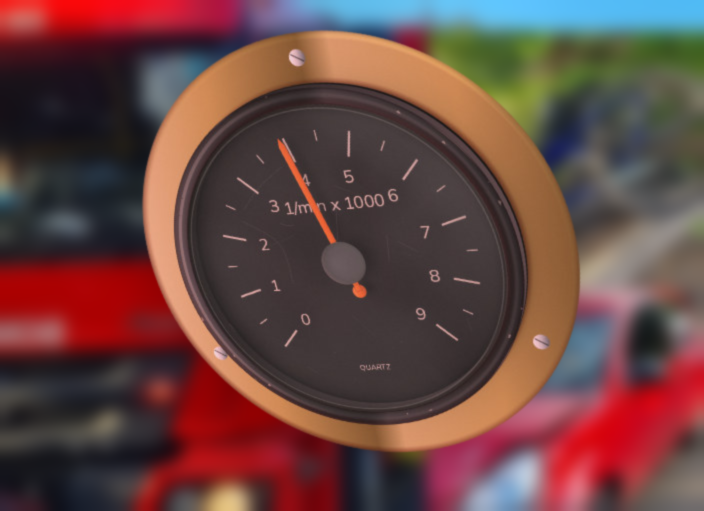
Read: 4000rpm
